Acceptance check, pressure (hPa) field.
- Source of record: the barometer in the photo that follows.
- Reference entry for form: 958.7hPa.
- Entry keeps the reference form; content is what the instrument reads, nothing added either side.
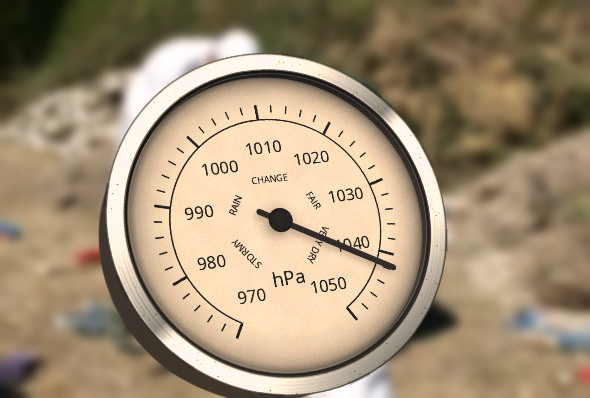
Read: 1042hPa
